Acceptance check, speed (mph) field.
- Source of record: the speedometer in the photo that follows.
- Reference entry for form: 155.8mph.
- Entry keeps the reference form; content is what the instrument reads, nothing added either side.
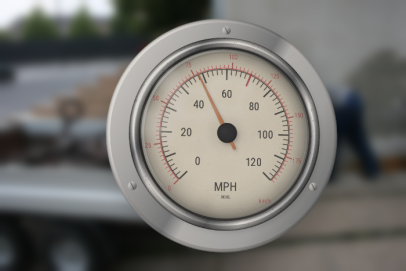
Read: 48mph
